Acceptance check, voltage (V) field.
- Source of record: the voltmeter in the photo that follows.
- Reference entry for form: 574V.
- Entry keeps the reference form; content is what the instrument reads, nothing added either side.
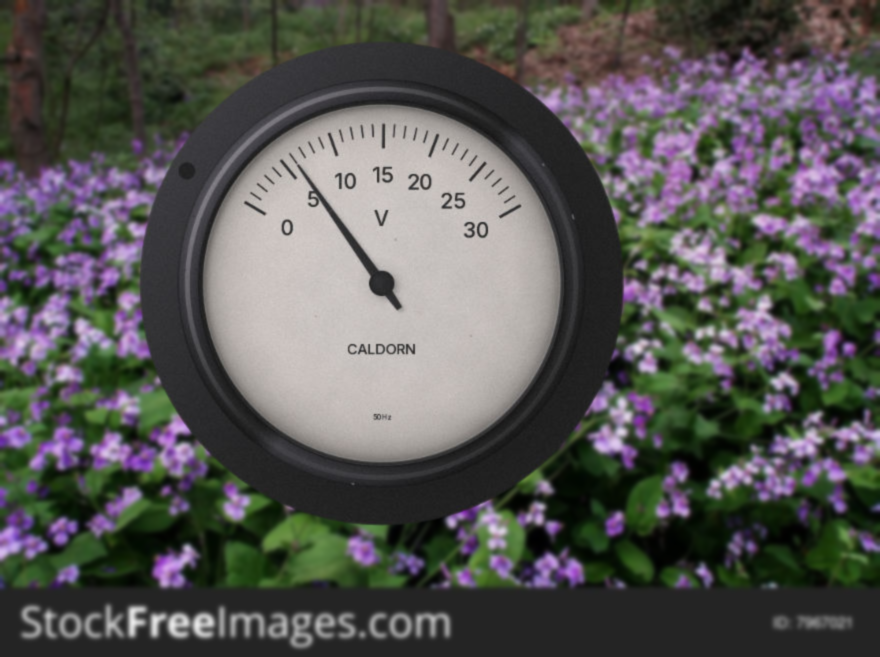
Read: 6V
